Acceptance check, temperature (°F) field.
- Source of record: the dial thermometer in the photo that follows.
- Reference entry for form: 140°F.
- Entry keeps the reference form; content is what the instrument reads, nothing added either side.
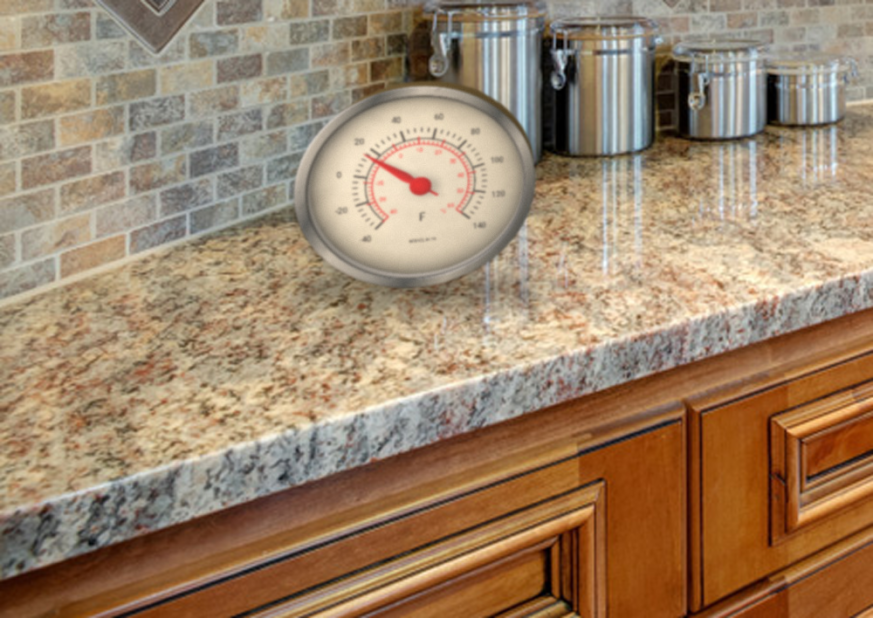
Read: 16°F
